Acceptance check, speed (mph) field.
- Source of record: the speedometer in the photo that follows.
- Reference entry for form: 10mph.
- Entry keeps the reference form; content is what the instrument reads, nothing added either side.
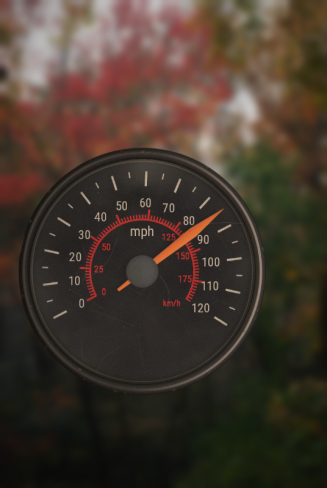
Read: 85mph
